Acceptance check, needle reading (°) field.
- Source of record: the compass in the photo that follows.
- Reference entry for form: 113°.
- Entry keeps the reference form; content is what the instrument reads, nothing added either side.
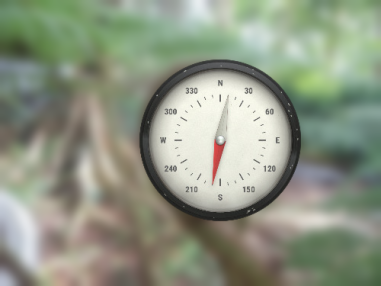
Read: 190°
